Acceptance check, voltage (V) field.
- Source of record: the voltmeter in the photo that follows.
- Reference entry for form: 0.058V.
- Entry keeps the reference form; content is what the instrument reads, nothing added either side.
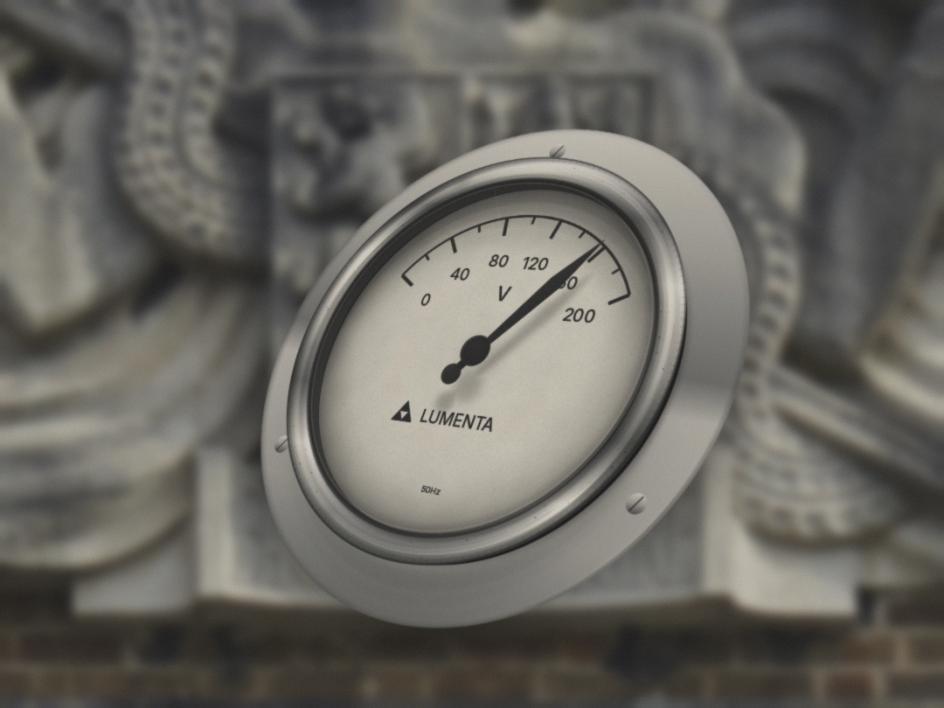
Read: 160V
